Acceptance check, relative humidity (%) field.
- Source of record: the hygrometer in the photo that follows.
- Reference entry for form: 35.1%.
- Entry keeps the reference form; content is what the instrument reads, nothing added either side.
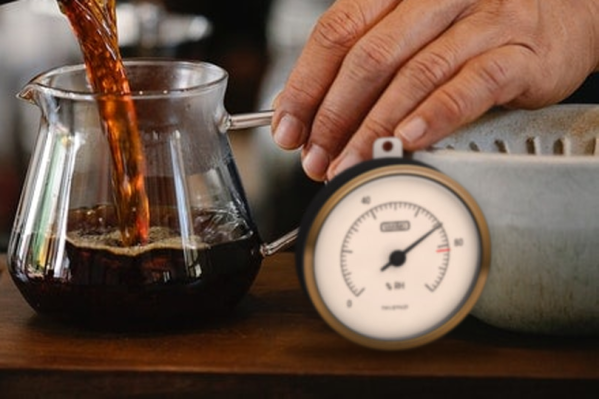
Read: 70%
